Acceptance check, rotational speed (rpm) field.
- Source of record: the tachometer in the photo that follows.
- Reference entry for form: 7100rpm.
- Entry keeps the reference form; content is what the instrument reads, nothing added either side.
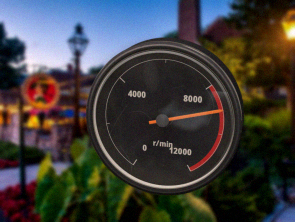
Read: 9000rpm
